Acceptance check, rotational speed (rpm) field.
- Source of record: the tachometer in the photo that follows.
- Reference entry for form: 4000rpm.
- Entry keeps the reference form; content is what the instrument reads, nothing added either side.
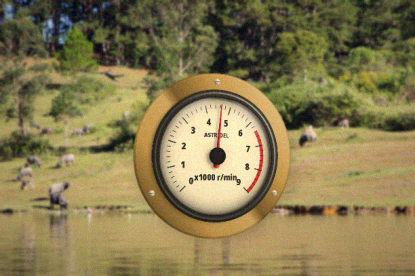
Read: 4600rpm
